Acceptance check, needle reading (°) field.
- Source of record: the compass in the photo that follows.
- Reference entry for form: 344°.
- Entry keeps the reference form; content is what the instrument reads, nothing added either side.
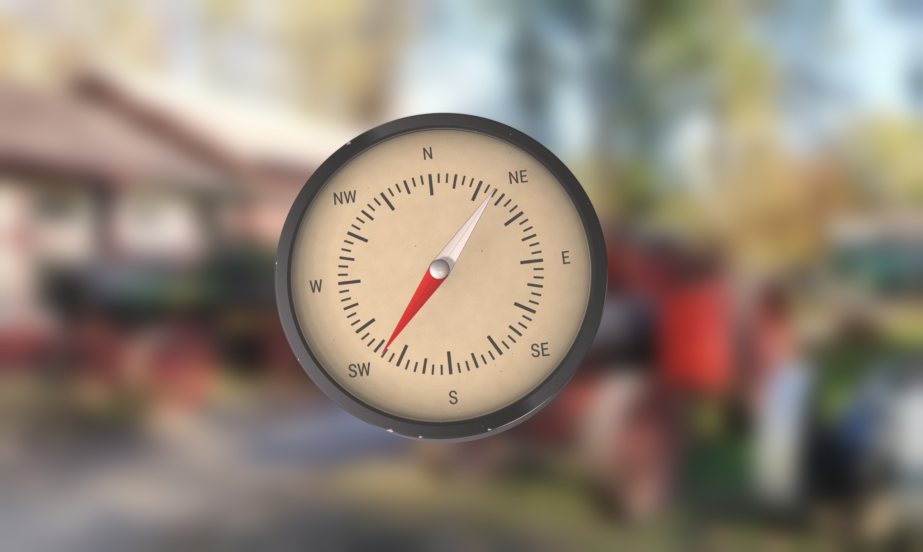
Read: 220°
